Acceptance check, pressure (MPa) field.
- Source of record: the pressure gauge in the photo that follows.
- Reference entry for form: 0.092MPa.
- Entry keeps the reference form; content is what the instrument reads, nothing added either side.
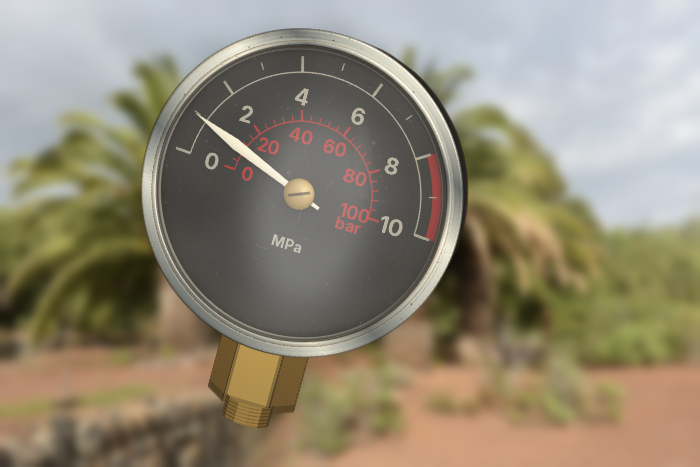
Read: 1MPa
